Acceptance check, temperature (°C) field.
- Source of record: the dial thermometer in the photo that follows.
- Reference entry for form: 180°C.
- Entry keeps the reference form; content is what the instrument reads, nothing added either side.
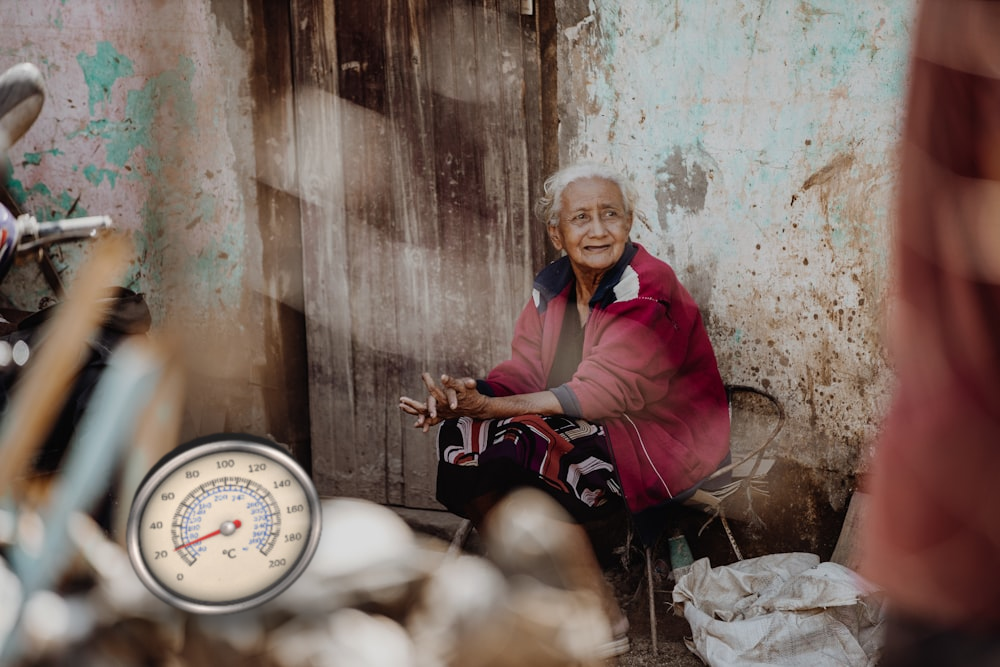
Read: 20°C
